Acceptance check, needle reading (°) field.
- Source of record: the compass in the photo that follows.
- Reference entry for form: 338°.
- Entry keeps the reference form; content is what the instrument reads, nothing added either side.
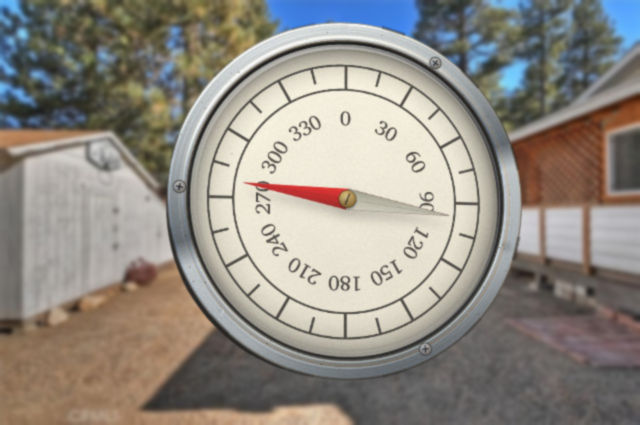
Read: 277.5°
